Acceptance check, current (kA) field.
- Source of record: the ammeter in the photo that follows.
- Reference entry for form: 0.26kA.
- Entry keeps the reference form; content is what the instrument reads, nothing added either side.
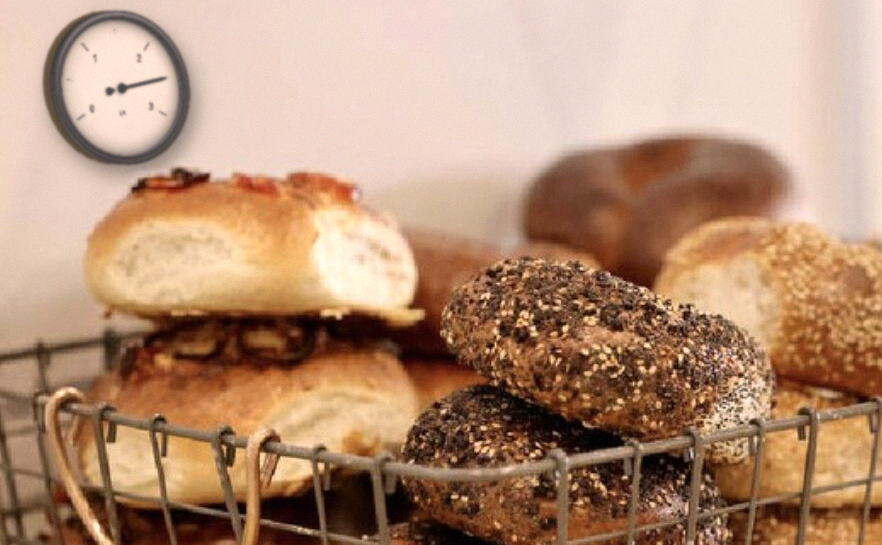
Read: 2.5kA
